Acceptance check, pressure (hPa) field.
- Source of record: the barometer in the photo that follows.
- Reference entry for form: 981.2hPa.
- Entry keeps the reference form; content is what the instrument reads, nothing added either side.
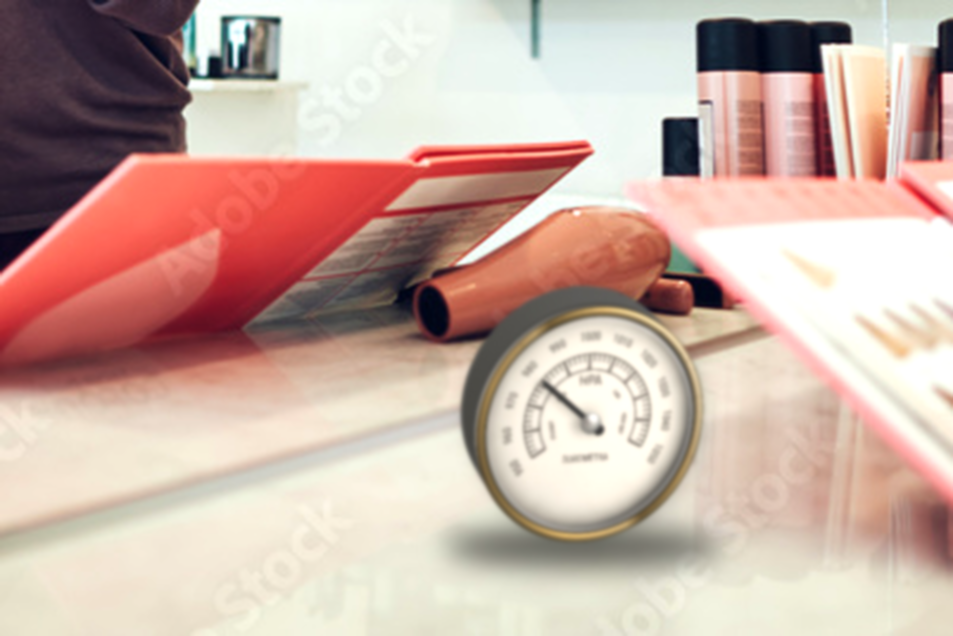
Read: 980hPa
